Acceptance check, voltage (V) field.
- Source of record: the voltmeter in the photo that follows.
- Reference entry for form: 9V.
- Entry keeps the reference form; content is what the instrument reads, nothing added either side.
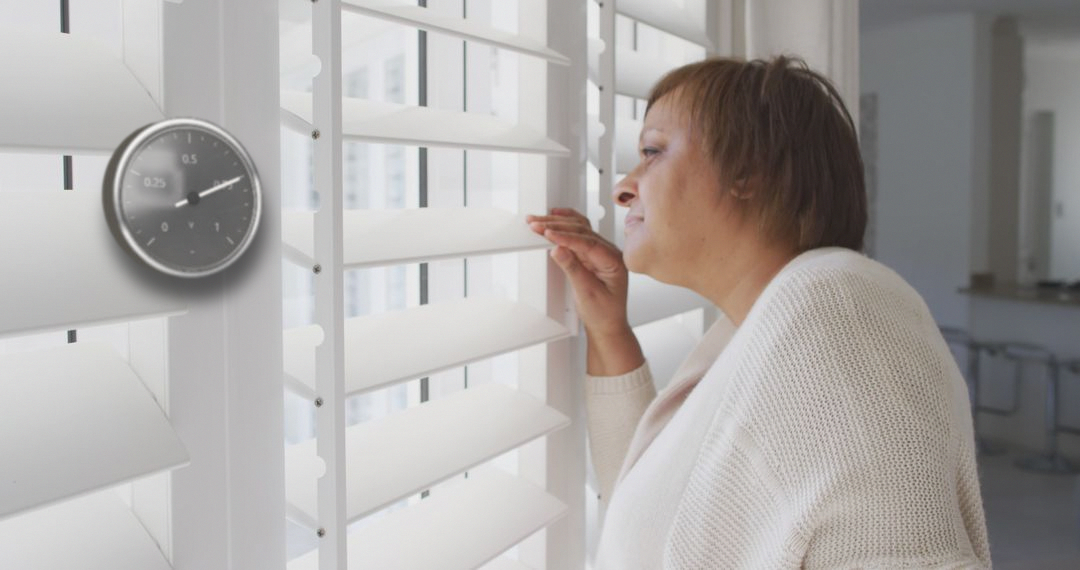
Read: 0.75V
